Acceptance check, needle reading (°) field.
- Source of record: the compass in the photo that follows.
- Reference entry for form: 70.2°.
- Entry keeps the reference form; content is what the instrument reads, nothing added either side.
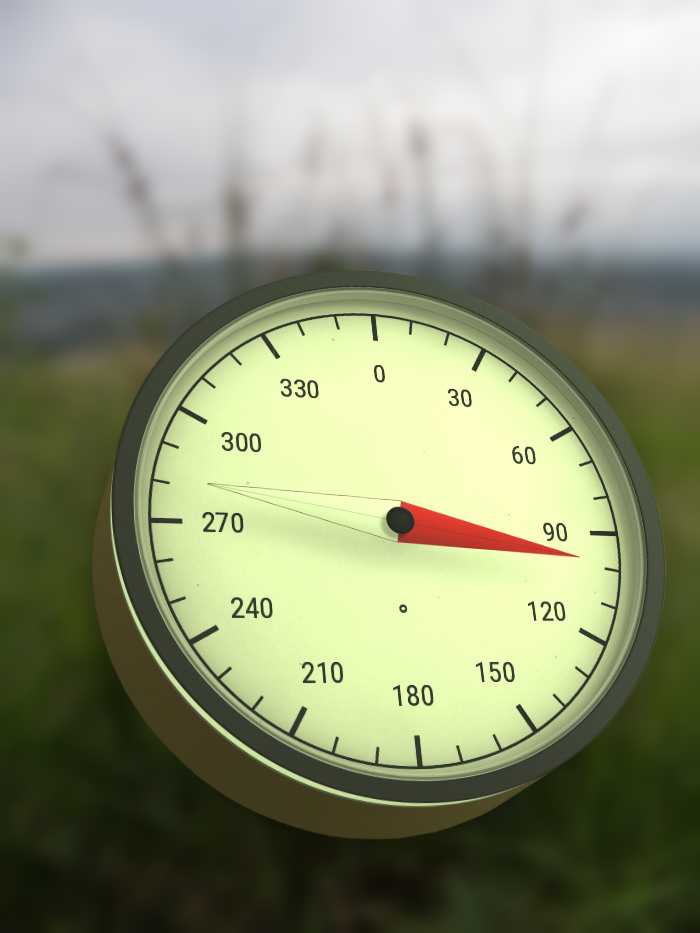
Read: 100°
